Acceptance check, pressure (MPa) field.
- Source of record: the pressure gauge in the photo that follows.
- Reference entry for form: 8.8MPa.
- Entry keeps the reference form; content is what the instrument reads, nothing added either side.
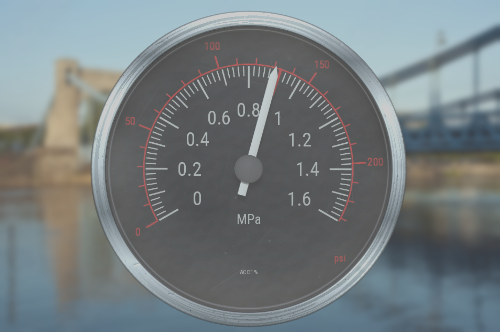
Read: 0.9MPa
